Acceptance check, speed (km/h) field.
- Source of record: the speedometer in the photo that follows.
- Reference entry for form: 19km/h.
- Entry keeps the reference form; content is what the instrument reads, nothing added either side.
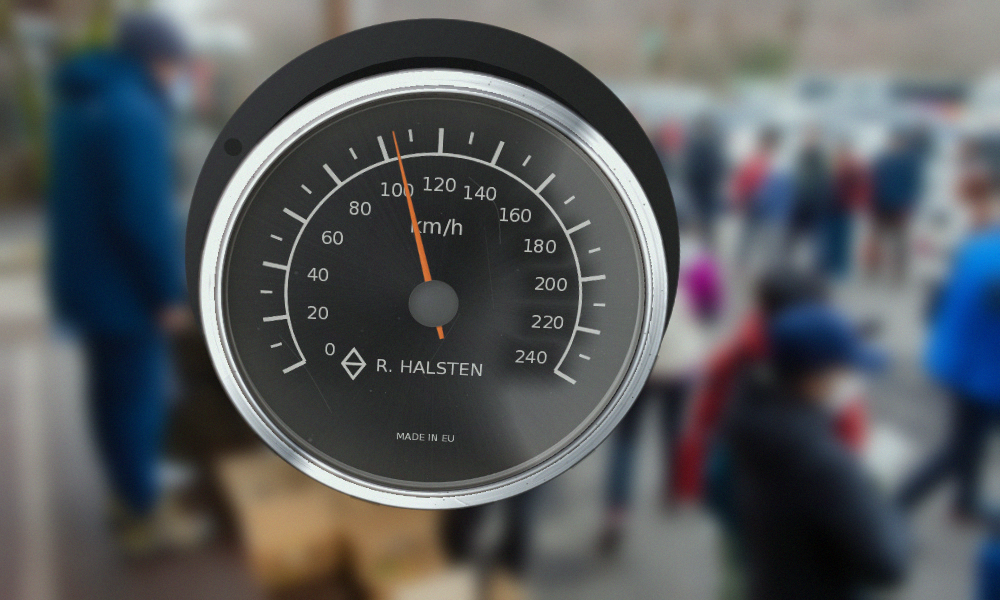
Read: 105km/h
